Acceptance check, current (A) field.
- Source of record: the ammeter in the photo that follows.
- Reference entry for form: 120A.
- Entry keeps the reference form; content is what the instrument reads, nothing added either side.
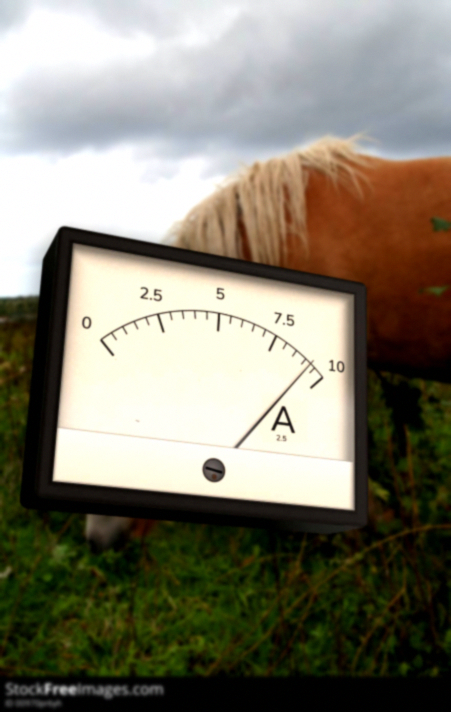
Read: 9.25A
